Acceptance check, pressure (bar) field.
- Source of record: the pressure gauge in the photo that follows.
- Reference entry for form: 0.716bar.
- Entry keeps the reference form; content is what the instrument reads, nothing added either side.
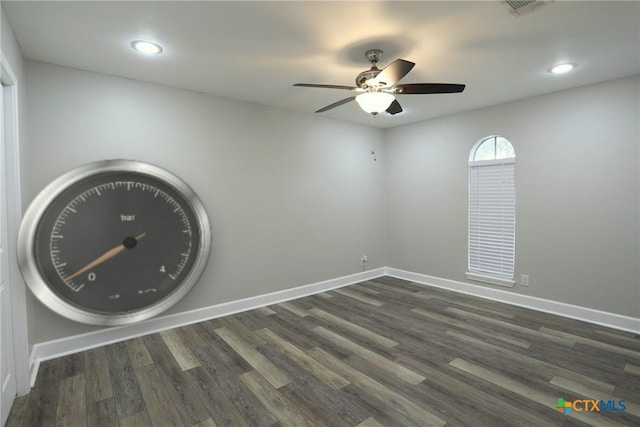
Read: 0.2bar
